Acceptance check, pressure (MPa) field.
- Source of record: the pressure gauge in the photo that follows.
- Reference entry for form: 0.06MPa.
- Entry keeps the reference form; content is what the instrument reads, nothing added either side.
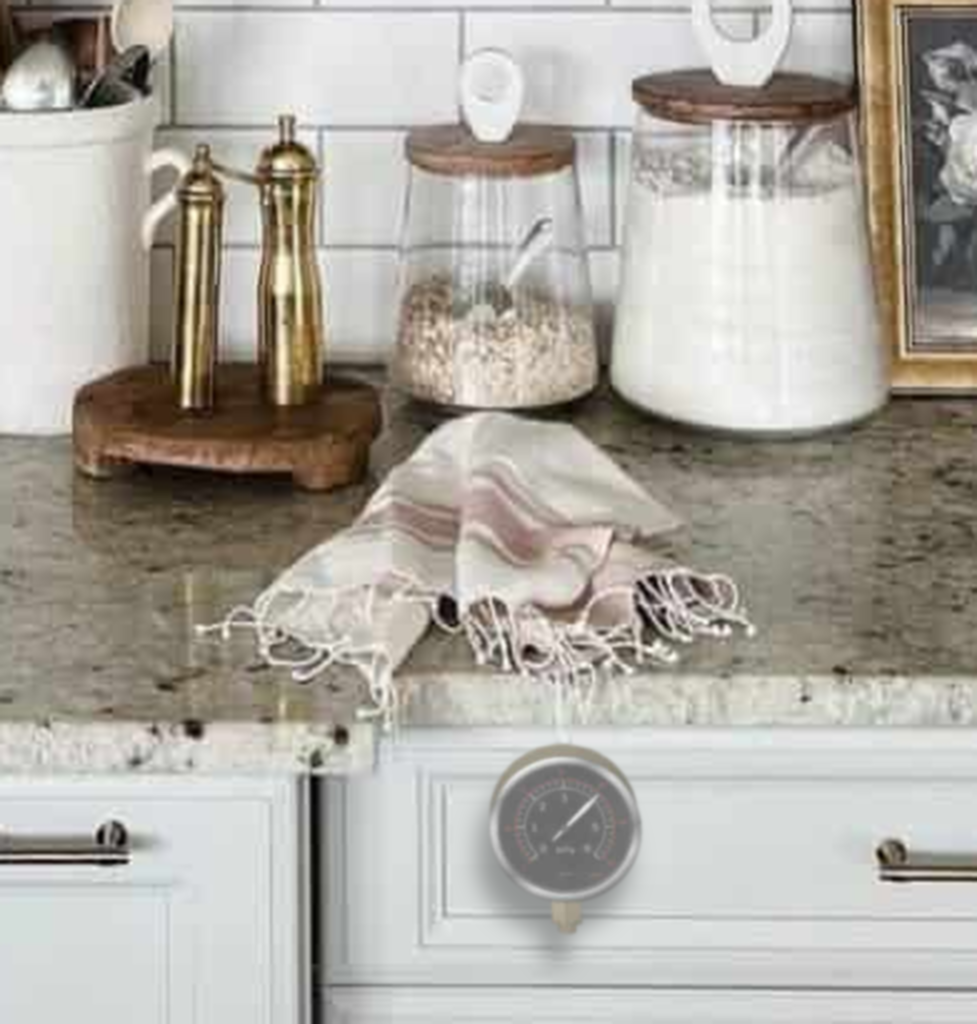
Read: 4MPa
